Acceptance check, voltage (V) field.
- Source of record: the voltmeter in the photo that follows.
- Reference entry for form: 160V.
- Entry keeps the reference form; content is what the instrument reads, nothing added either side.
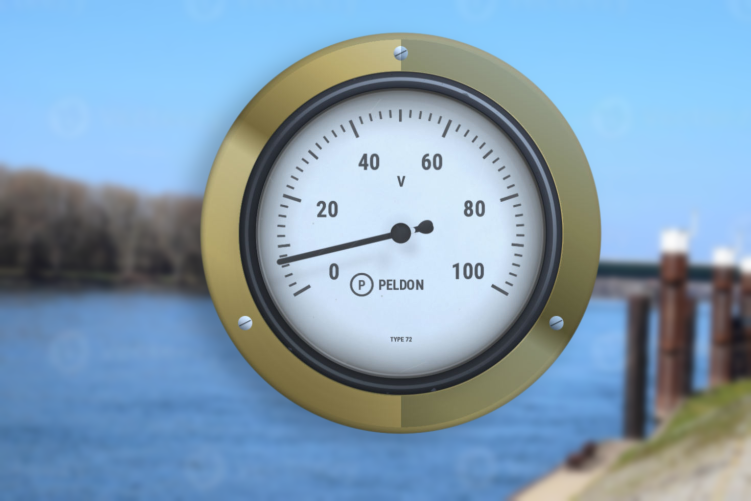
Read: 7V
